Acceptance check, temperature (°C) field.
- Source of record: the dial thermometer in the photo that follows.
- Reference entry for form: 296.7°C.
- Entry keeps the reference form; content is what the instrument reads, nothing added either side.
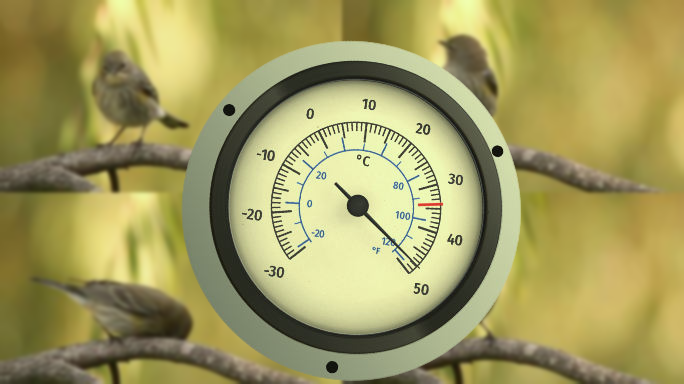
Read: 48°C
